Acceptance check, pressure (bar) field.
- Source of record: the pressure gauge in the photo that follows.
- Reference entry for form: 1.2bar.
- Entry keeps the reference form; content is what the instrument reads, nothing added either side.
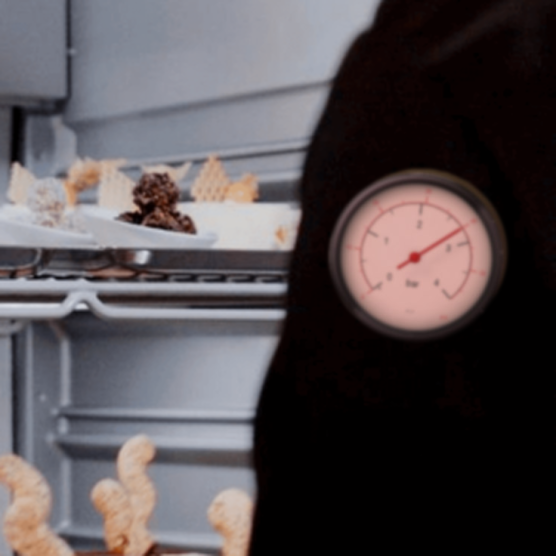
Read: 2.75bar
